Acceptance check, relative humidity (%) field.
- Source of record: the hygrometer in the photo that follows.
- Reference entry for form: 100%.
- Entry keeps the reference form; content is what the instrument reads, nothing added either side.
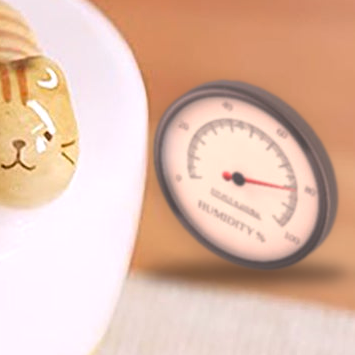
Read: 80%
